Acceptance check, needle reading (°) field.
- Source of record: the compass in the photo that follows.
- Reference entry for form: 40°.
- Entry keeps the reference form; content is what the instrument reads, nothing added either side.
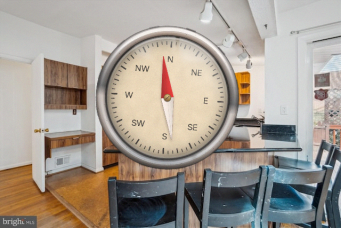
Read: 350°
